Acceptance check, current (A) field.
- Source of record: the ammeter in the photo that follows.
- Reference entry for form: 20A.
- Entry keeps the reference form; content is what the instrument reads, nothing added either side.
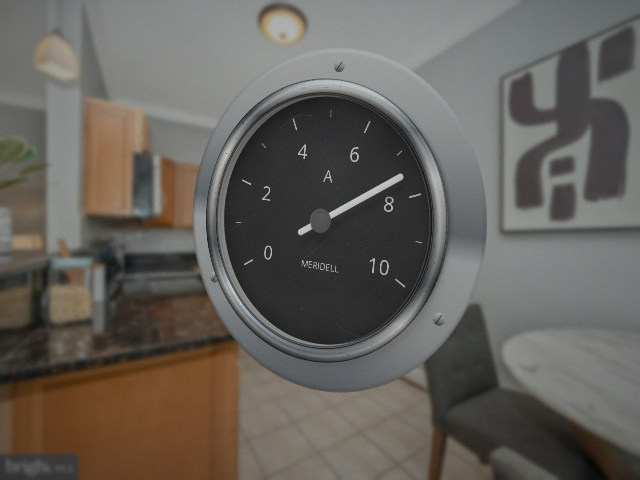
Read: 7.5A
